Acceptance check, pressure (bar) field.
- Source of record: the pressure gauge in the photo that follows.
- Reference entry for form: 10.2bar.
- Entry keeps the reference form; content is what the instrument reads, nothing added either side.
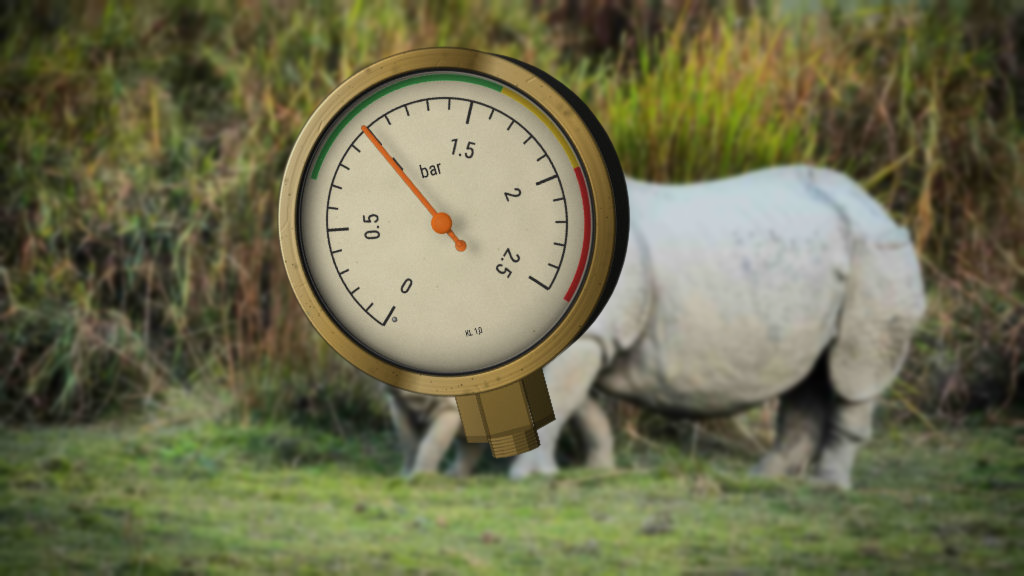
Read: 1bar
